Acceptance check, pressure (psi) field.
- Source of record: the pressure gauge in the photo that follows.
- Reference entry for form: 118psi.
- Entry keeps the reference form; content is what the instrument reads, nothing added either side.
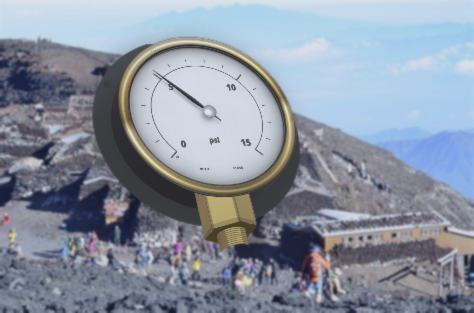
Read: 5psi
